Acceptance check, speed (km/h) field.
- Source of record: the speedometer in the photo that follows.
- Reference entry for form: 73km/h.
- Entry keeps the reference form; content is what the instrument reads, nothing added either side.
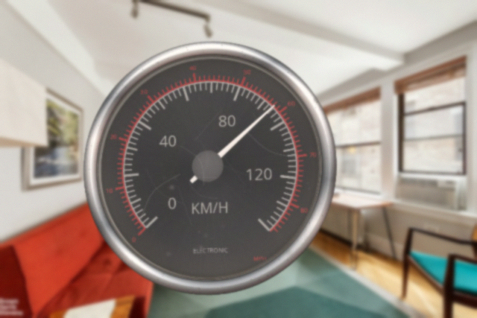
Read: 94km/h
